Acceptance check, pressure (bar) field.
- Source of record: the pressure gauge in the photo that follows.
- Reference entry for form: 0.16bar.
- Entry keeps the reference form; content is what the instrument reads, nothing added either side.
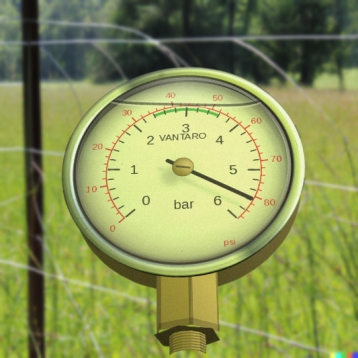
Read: 5.6bar
